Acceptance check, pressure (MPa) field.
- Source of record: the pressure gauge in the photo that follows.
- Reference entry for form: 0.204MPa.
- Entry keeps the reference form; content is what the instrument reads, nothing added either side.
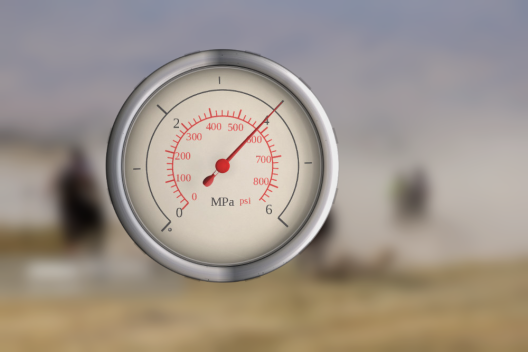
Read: 4MPa
